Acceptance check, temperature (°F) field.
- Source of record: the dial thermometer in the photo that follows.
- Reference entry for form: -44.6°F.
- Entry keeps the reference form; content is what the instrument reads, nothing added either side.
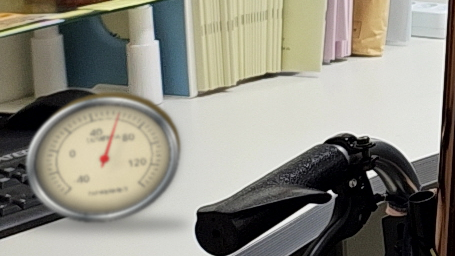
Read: 60°F
